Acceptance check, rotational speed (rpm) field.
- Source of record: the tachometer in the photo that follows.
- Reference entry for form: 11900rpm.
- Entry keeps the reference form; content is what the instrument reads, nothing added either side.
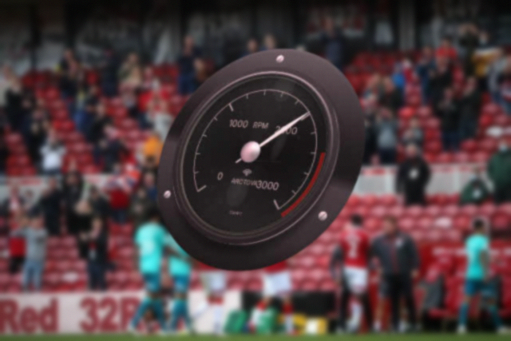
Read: 2000rpm
